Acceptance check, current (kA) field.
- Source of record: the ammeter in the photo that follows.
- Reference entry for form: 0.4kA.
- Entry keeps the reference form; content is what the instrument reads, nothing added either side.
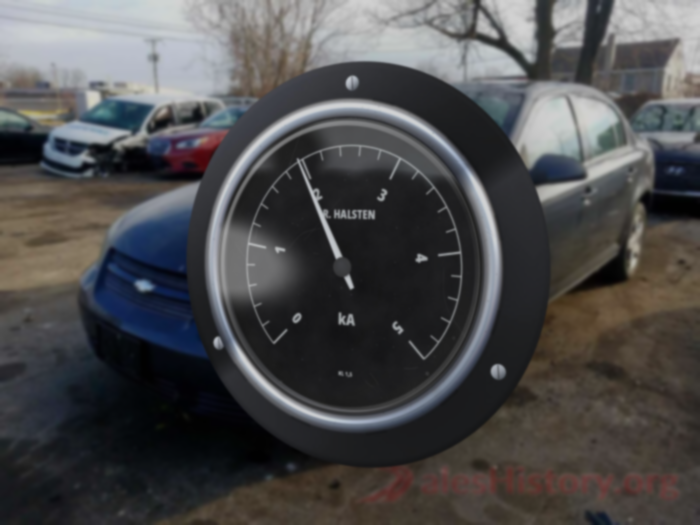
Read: 2kA
